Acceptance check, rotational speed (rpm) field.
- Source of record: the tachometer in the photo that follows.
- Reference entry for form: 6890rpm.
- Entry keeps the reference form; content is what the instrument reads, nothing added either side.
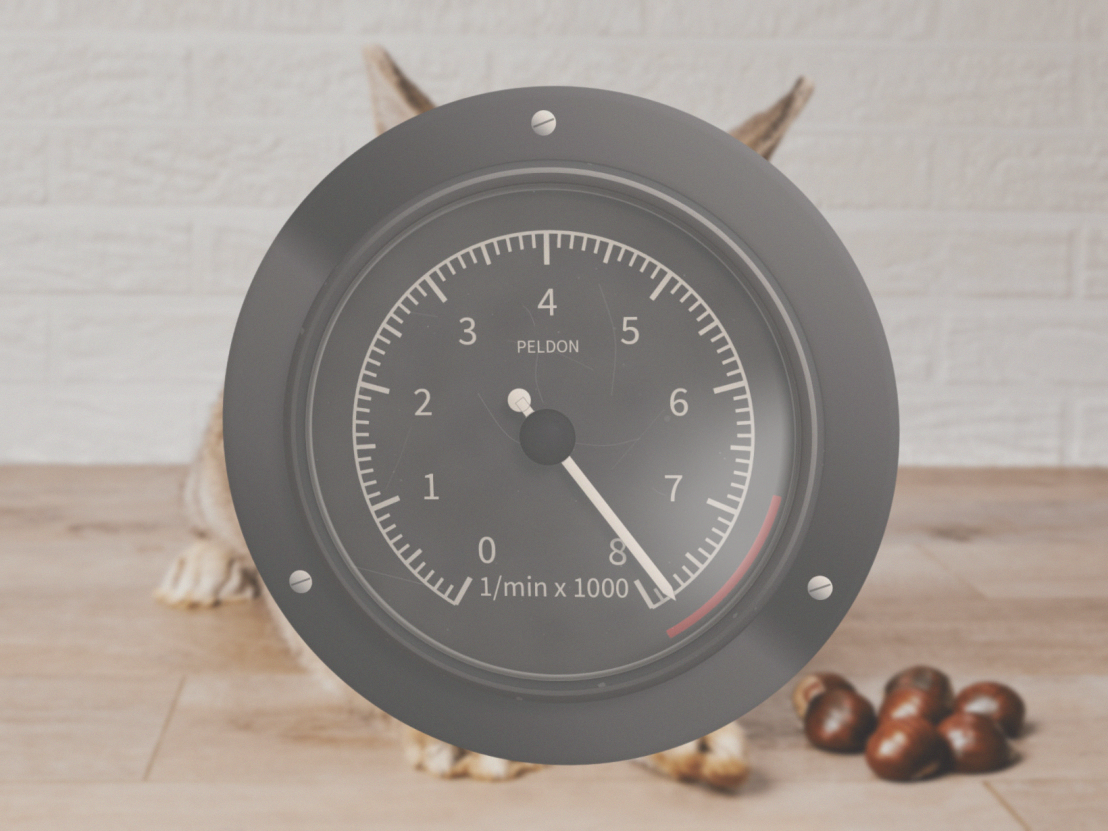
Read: 7800rpm
